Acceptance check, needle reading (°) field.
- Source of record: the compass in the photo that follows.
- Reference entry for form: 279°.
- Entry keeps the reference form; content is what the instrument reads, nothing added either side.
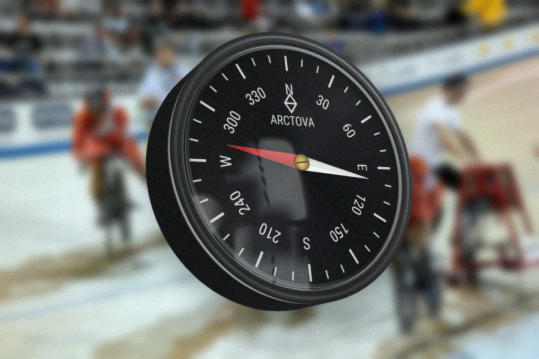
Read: 280°
